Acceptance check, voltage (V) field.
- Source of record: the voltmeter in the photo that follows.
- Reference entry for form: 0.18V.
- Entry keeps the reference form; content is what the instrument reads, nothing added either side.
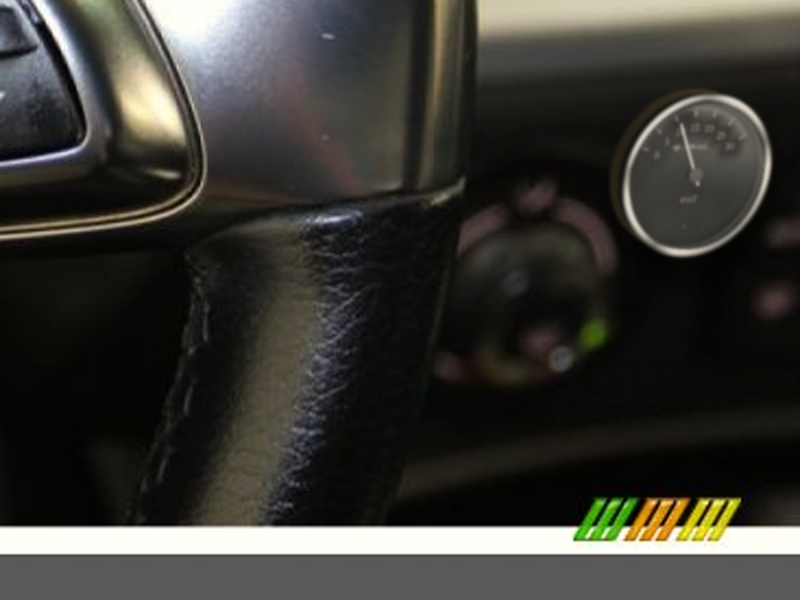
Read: 10V
